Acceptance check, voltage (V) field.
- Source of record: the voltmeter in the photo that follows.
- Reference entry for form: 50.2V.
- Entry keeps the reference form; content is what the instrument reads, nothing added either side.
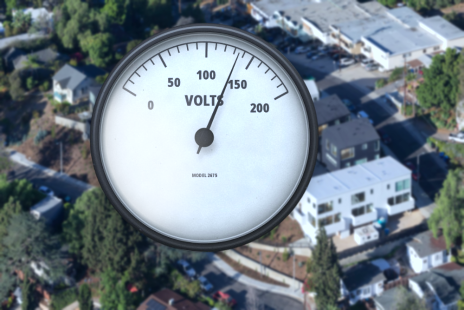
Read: 135V
